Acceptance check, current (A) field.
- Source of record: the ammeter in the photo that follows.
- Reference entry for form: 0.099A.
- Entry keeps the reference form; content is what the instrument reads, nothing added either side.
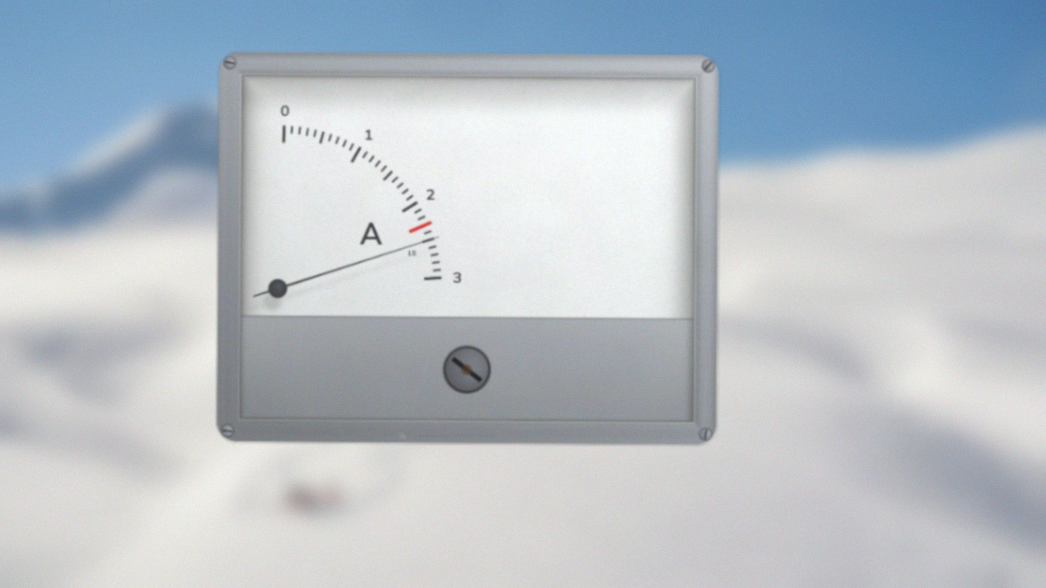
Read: 2.5A
